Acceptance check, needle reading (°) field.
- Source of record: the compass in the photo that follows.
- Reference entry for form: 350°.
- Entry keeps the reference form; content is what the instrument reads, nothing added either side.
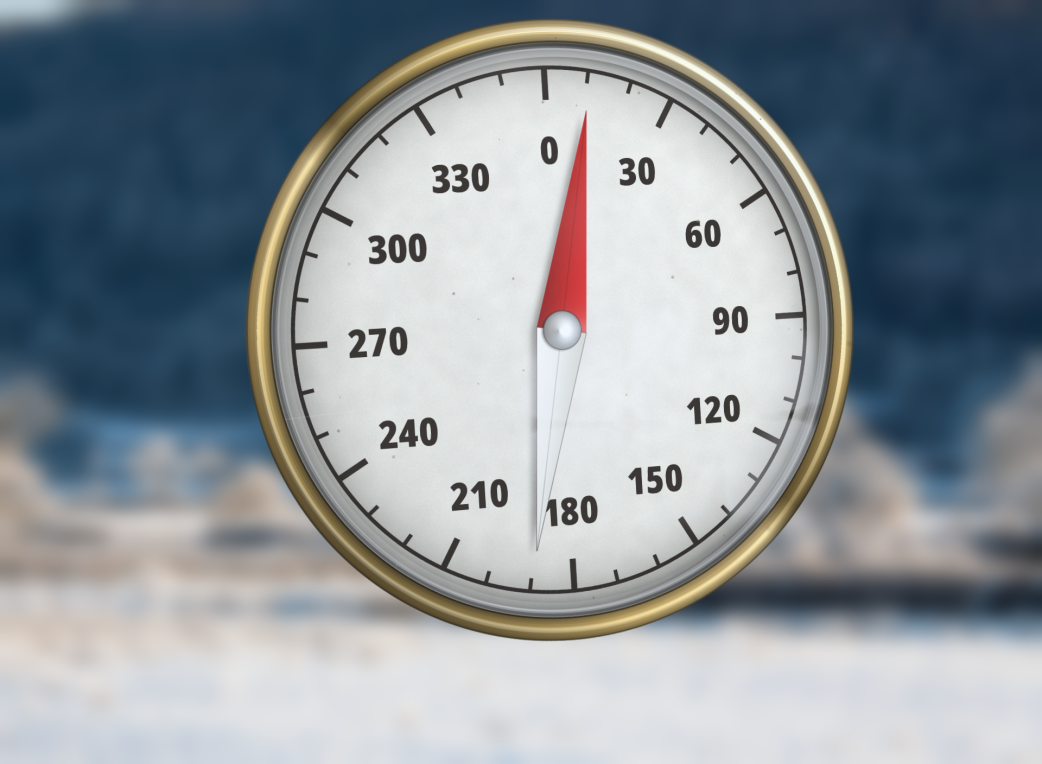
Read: 10°
